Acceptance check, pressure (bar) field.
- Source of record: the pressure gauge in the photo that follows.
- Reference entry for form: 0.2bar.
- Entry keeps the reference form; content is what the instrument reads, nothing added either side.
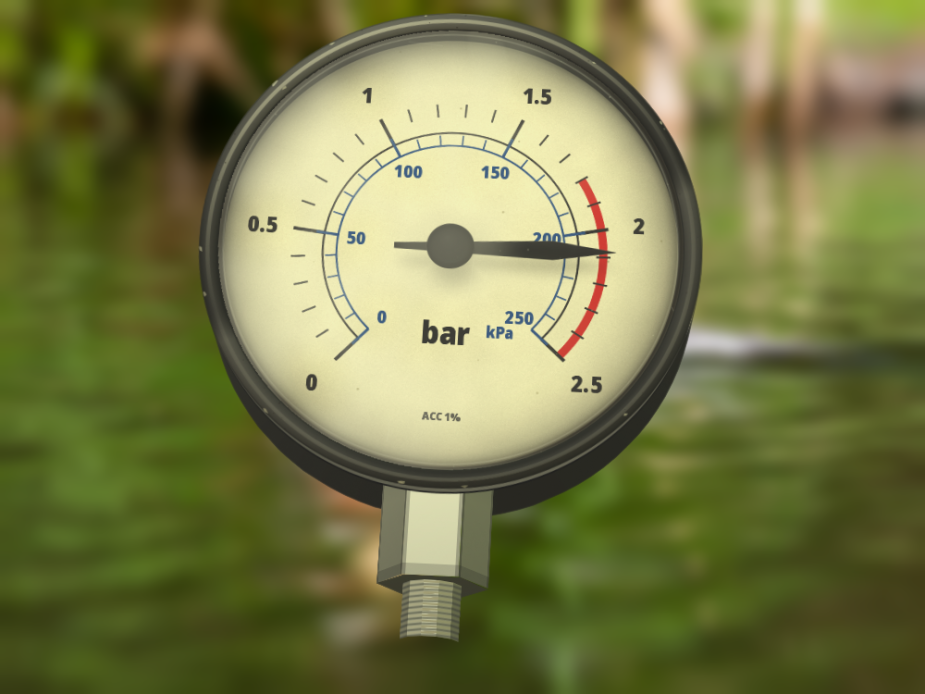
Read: 2.1bar
